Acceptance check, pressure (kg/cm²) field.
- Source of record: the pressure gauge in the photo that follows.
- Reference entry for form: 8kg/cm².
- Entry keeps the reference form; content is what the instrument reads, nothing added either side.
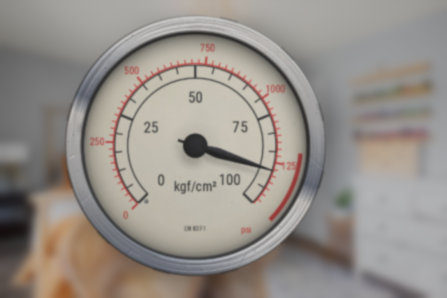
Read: 90kg/cm²
